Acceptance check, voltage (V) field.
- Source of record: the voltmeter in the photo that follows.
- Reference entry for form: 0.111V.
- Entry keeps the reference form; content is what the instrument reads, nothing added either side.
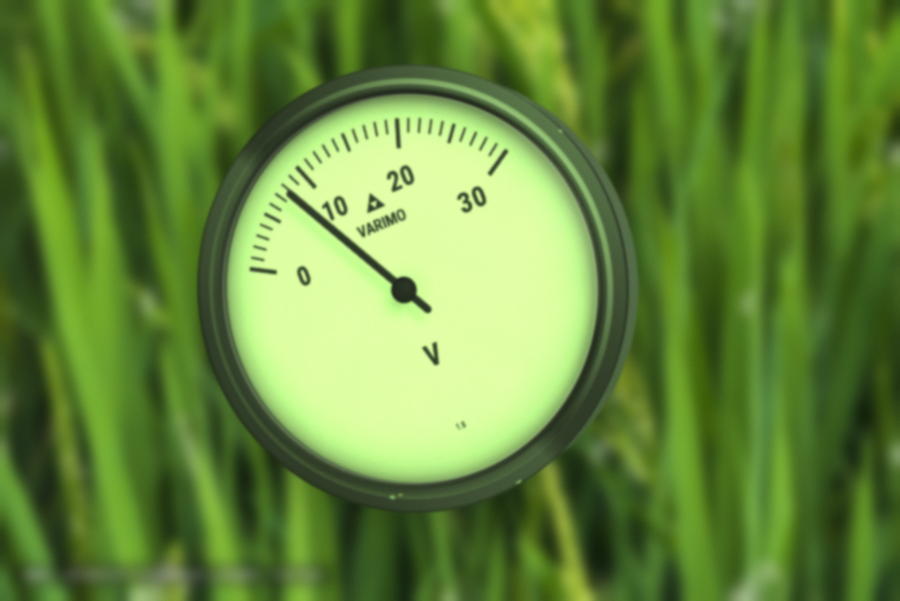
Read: 8V
